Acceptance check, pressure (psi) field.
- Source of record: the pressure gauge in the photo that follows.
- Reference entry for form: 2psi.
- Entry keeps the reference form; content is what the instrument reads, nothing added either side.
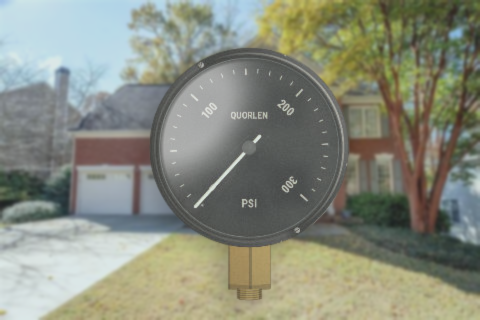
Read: 0psi
